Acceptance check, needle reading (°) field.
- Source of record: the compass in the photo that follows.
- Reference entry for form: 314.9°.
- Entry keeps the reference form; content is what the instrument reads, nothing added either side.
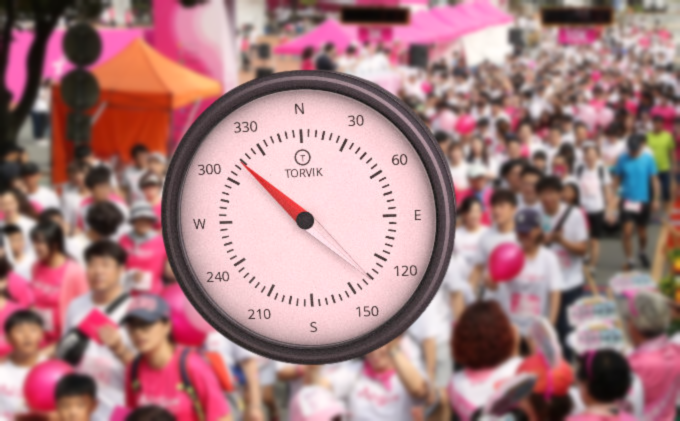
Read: 315°
